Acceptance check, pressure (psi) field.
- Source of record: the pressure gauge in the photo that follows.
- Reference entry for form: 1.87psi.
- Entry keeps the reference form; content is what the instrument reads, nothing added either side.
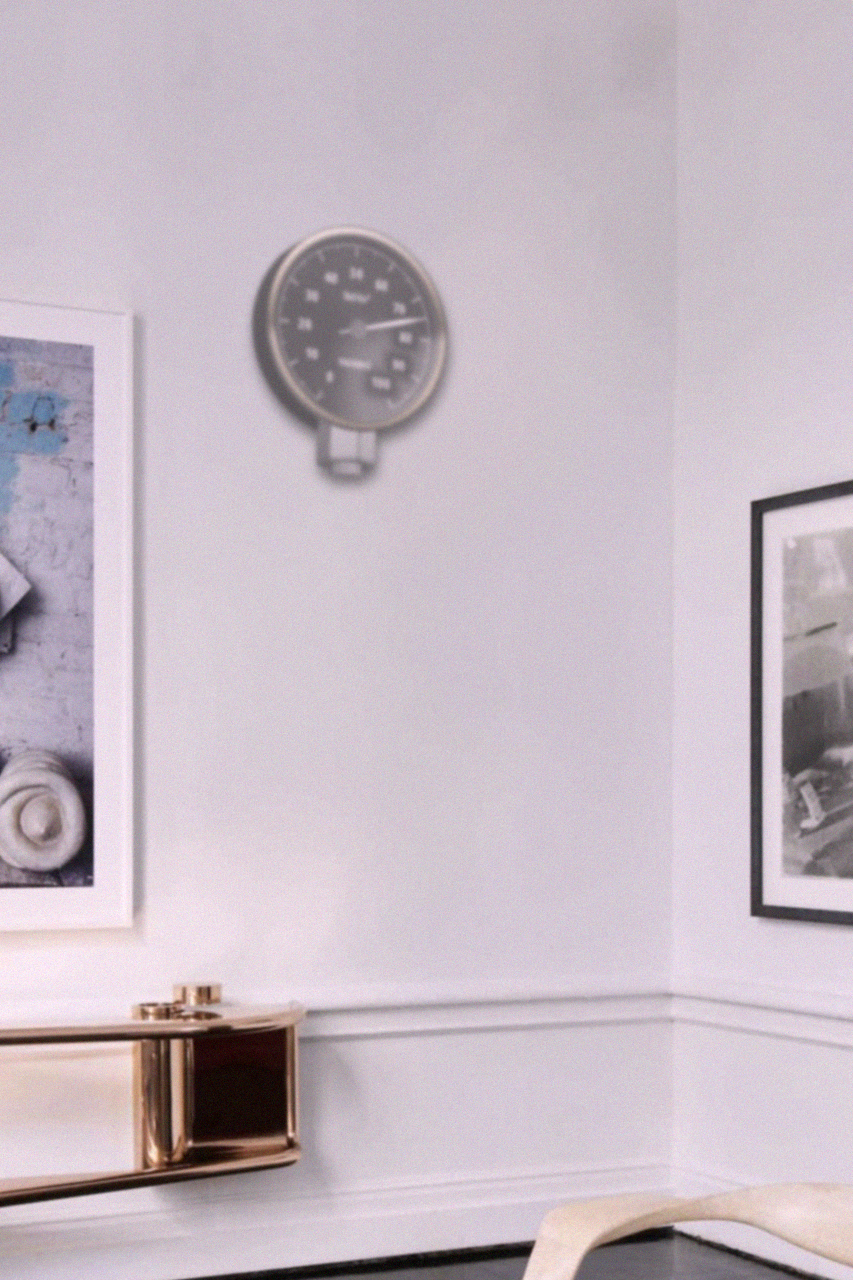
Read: 75psi
